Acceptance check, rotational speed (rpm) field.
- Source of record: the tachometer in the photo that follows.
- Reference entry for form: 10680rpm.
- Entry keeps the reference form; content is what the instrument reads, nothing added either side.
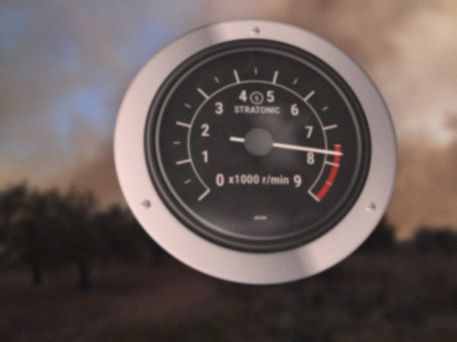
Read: 7750rpm
